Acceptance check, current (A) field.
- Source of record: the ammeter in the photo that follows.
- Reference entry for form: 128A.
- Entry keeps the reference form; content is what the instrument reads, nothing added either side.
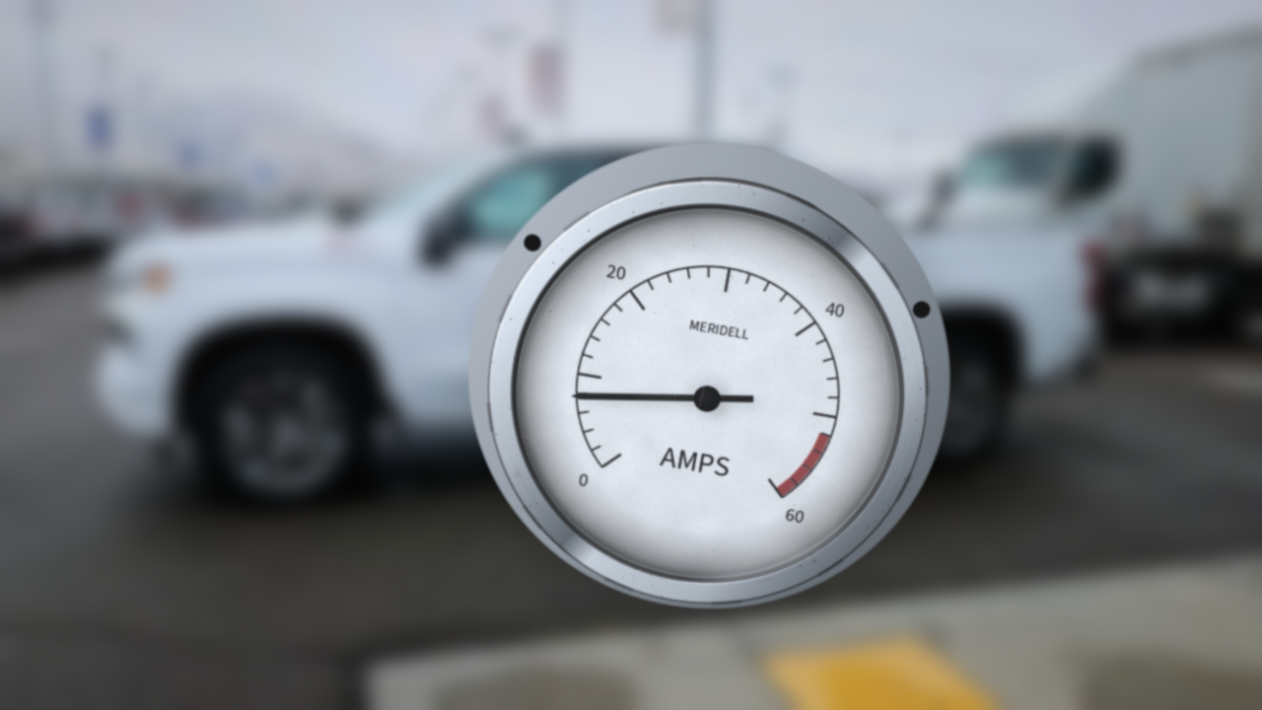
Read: 8A
